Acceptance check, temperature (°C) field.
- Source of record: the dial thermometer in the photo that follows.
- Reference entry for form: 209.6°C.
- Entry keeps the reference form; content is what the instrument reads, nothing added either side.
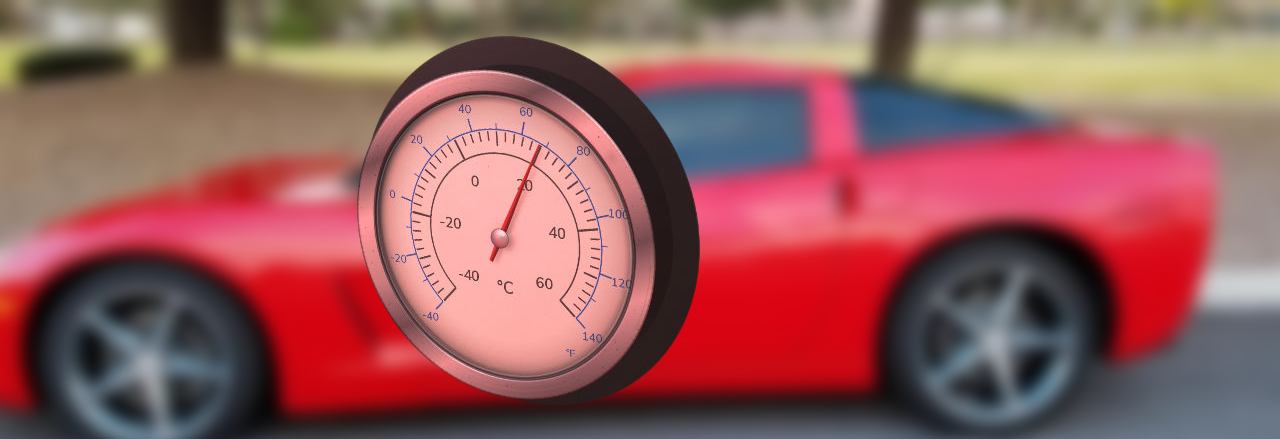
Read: 20°C
